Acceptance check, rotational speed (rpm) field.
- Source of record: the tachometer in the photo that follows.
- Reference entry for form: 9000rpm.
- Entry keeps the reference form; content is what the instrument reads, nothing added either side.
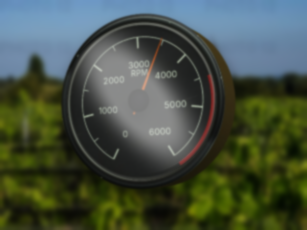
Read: 3500rpm
